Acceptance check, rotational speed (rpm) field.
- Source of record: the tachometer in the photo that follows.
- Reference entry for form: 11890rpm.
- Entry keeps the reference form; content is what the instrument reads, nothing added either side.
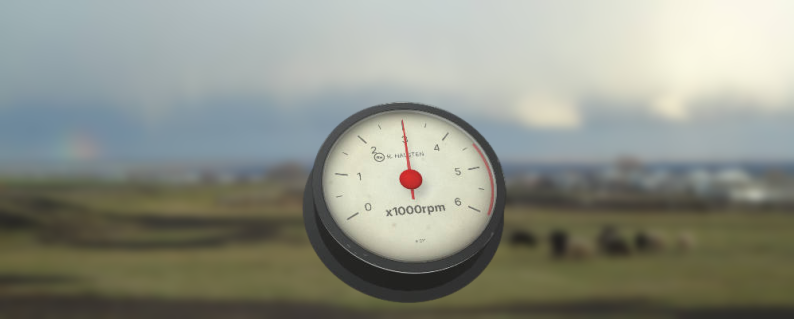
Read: 3000rpm
